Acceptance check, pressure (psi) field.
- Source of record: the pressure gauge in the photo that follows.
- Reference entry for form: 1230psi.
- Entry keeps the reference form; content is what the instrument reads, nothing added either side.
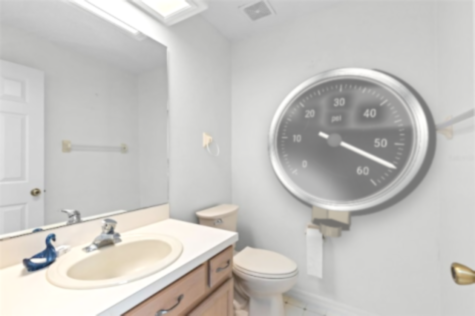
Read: 55psi
